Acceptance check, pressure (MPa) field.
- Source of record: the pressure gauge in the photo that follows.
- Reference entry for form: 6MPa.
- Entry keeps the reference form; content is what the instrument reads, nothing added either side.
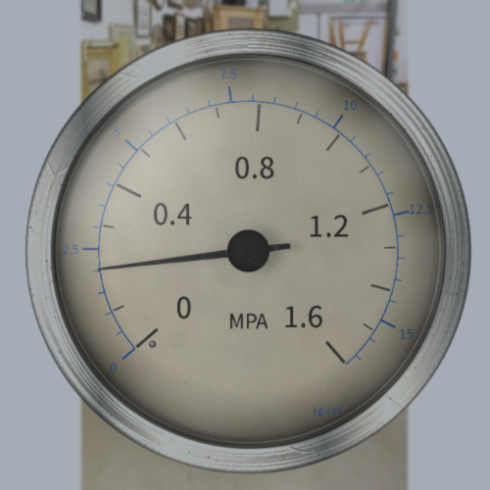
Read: 0.2MPa
